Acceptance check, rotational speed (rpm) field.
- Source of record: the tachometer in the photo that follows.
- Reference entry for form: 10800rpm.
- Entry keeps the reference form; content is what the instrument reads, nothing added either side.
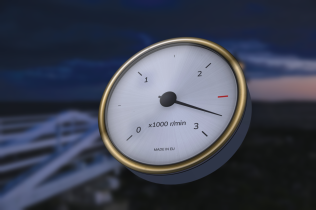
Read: 2750rpm
